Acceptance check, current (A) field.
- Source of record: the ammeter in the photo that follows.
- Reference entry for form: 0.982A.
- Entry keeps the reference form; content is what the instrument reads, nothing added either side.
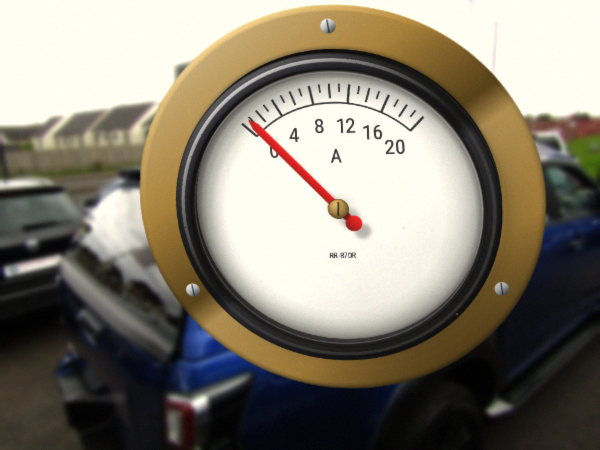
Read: 1A
